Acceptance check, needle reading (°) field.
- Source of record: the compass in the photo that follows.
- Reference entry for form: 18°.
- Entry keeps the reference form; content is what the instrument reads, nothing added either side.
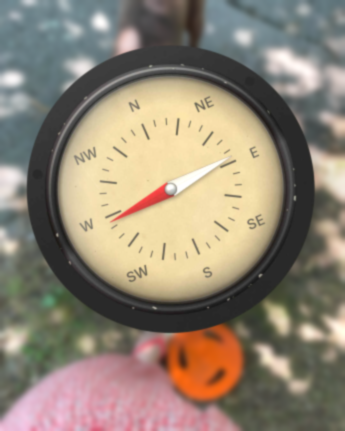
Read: 265°
